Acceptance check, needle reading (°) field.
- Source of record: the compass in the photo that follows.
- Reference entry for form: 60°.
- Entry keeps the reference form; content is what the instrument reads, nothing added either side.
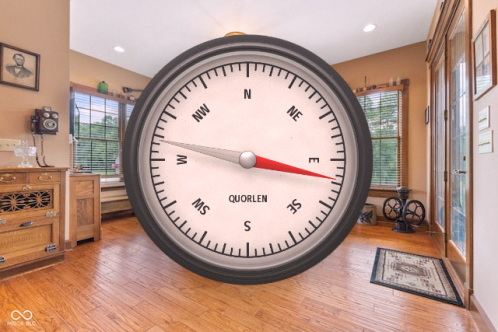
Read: 102.5°
